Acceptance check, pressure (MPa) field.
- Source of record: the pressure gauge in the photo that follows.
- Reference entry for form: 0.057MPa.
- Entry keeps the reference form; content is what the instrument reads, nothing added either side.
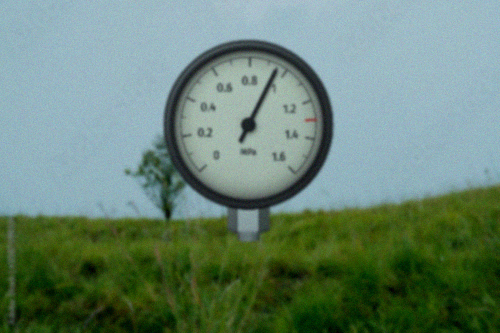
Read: 0.95MPa
